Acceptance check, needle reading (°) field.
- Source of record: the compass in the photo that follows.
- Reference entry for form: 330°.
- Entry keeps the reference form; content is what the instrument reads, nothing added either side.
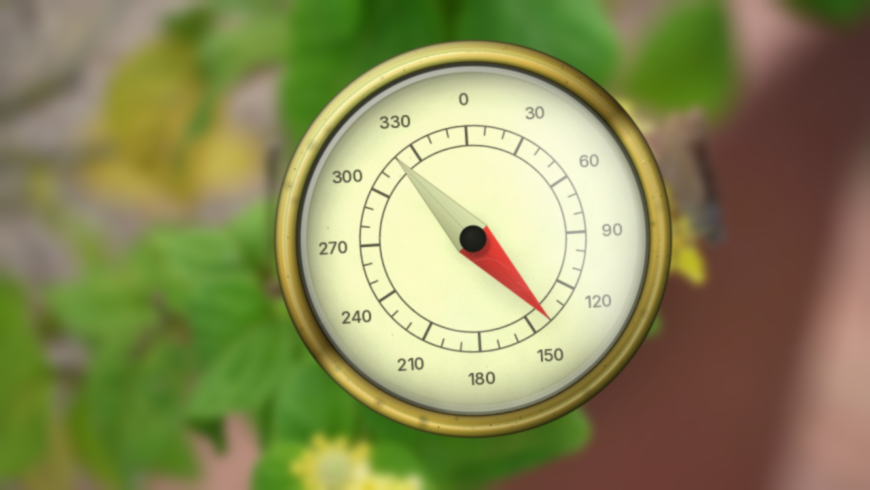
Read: 140°
